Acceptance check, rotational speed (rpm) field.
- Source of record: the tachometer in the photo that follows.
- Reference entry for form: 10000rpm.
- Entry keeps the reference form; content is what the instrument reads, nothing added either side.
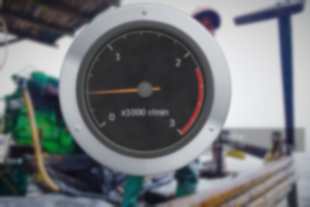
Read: 400rpm
